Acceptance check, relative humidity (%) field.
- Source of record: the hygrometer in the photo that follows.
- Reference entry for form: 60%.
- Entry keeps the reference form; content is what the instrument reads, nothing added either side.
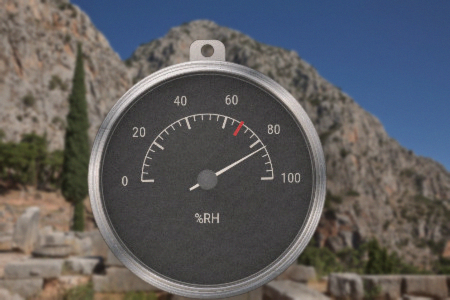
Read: 84%
